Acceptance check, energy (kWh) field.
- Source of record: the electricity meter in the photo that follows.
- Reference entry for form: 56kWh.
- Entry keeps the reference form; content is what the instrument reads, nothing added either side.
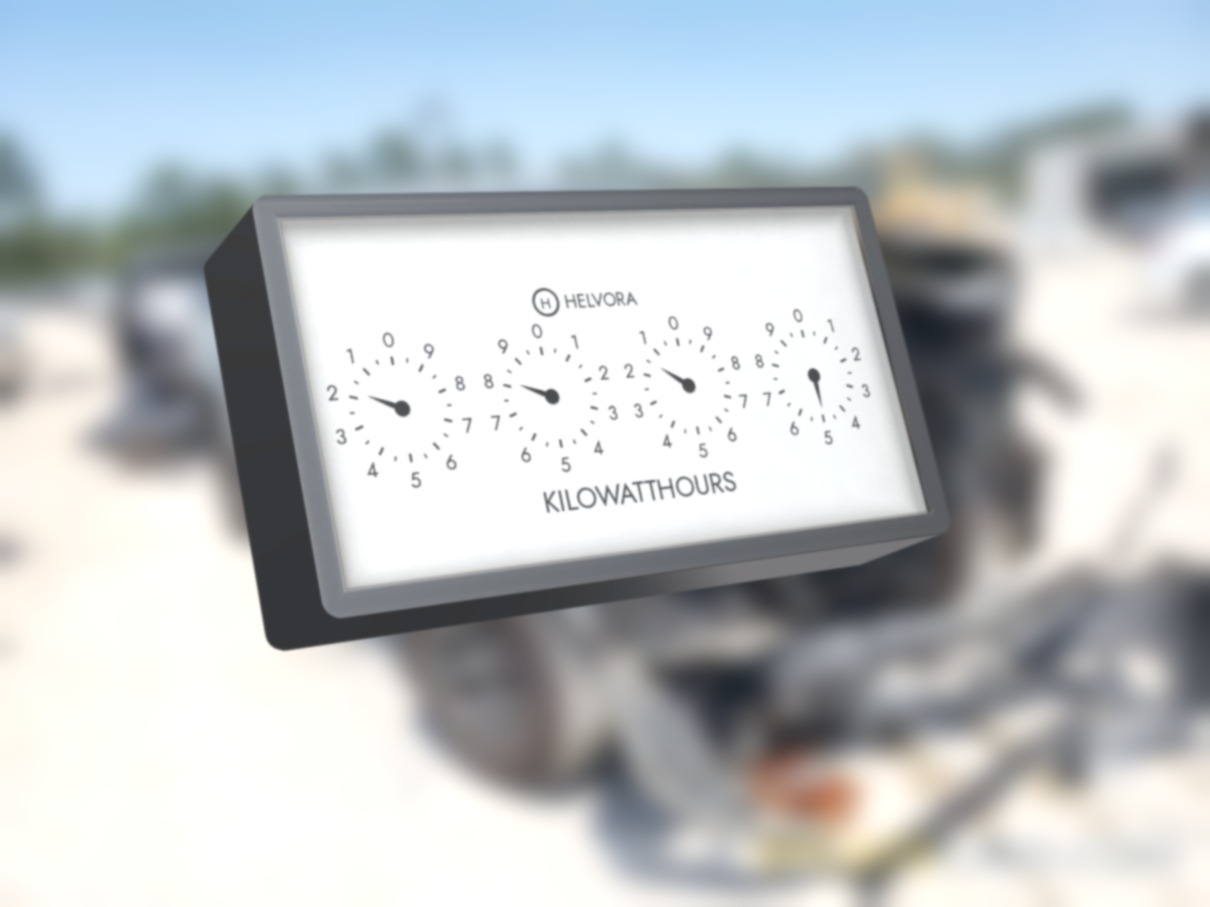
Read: 1815kWh
